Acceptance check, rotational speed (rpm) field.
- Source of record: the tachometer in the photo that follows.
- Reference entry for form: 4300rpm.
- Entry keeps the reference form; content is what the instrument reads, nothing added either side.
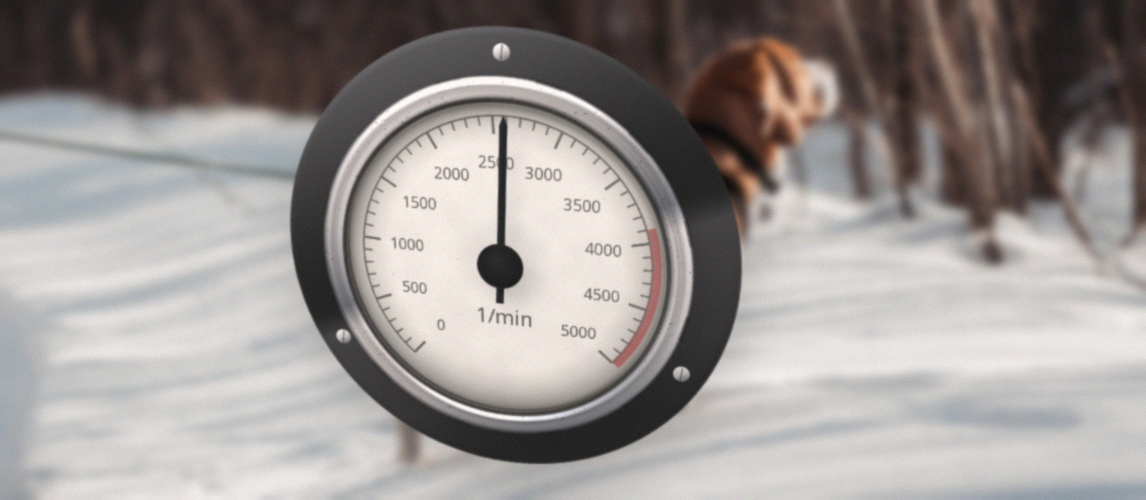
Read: 2600rpm
